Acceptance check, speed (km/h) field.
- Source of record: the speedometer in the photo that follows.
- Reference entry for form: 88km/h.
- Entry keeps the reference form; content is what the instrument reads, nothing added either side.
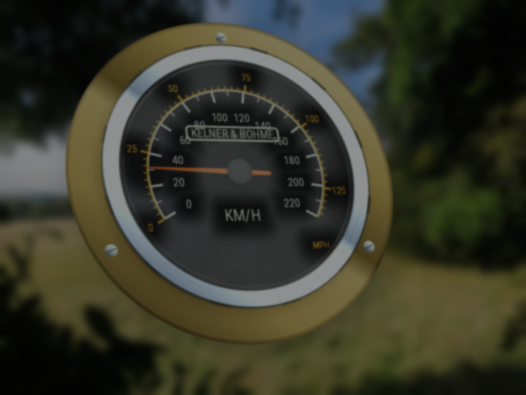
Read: 30km/h
